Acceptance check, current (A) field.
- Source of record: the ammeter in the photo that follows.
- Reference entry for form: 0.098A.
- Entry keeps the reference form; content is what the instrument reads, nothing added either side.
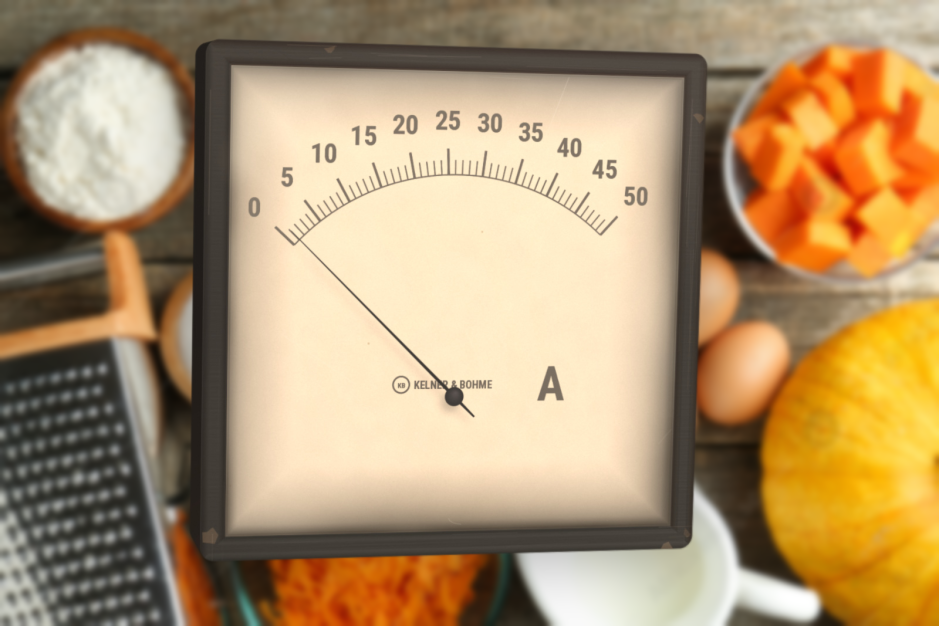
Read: 1A
